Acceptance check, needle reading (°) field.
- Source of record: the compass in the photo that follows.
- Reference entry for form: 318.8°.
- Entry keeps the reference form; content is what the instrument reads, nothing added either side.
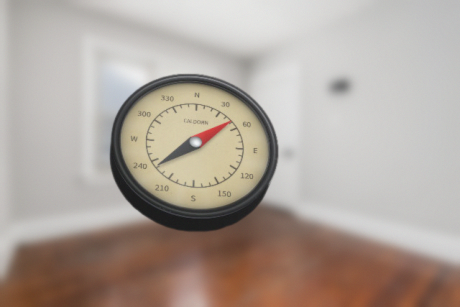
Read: 50°
